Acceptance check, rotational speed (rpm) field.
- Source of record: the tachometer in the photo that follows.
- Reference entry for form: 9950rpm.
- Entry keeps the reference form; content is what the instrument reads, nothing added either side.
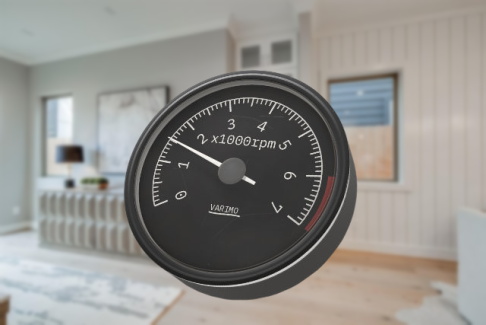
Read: 1500rpm
